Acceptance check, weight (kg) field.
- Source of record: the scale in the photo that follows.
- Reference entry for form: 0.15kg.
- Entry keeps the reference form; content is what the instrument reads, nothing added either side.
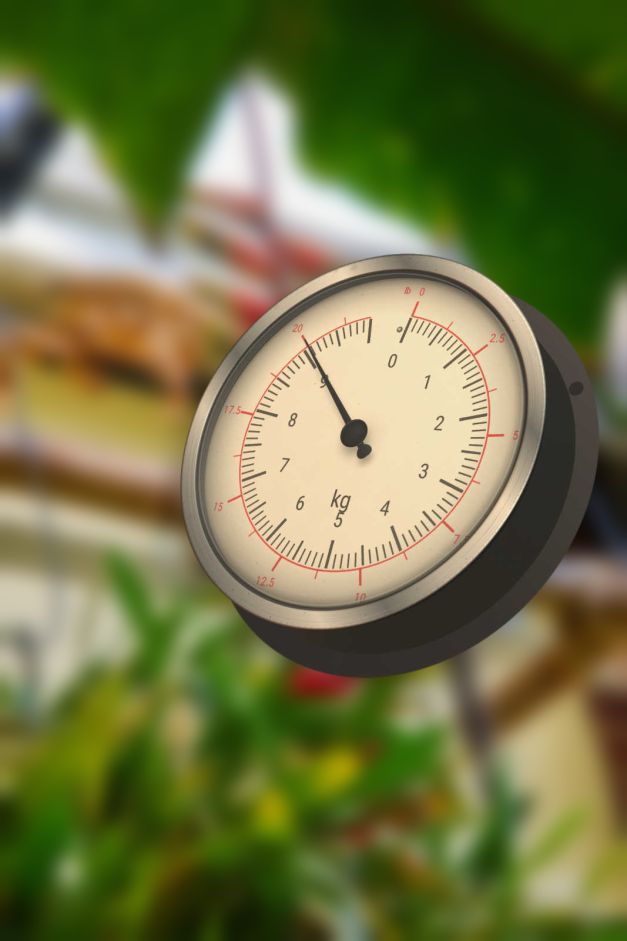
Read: 9.1kg
